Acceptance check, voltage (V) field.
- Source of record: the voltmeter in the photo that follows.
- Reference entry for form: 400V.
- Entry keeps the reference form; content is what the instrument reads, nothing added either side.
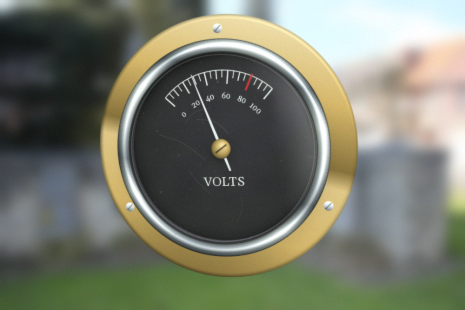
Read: 30V
